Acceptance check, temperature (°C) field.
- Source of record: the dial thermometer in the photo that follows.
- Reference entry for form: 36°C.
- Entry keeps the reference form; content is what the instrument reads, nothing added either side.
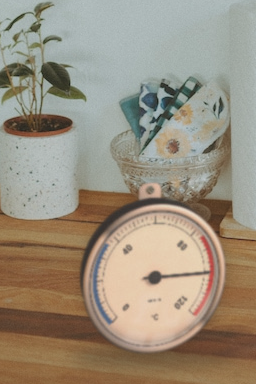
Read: 100°C
